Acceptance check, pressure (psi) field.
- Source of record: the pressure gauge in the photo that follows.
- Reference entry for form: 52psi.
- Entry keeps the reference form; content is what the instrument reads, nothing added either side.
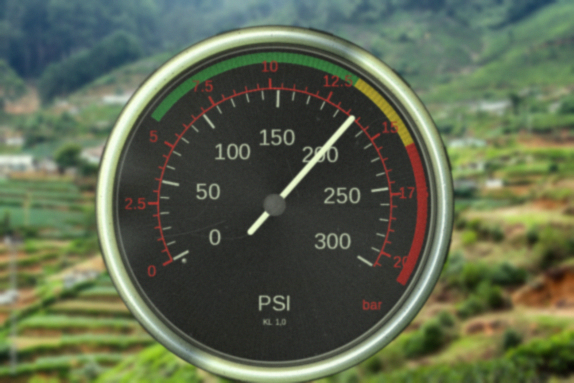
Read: 200psi
